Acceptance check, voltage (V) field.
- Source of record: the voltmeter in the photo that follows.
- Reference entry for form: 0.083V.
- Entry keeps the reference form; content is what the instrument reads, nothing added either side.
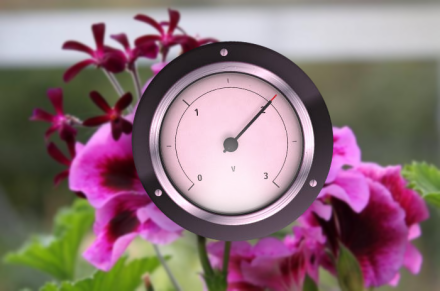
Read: 2V
